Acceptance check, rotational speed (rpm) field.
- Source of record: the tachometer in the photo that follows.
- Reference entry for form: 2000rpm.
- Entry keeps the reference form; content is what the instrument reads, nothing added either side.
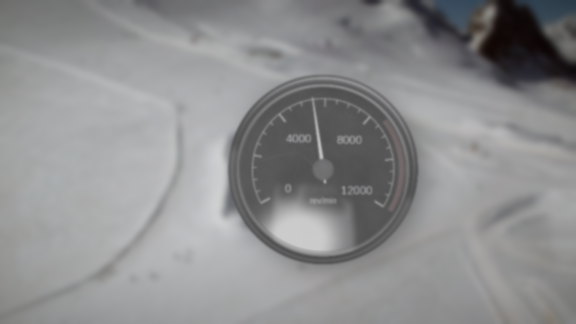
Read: 5500rpm
